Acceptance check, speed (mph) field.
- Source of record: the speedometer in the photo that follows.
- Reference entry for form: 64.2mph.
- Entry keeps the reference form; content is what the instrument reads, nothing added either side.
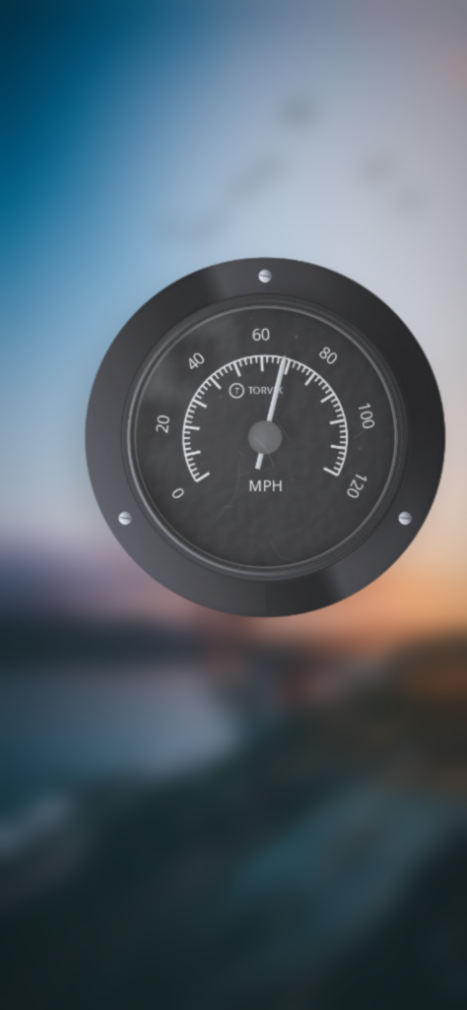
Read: 68mph
